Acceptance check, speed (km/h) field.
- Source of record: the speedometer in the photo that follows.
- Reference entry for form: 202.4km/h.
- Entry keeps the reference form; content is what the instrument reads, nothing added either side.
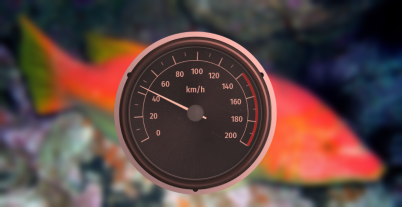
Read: 45km/h
